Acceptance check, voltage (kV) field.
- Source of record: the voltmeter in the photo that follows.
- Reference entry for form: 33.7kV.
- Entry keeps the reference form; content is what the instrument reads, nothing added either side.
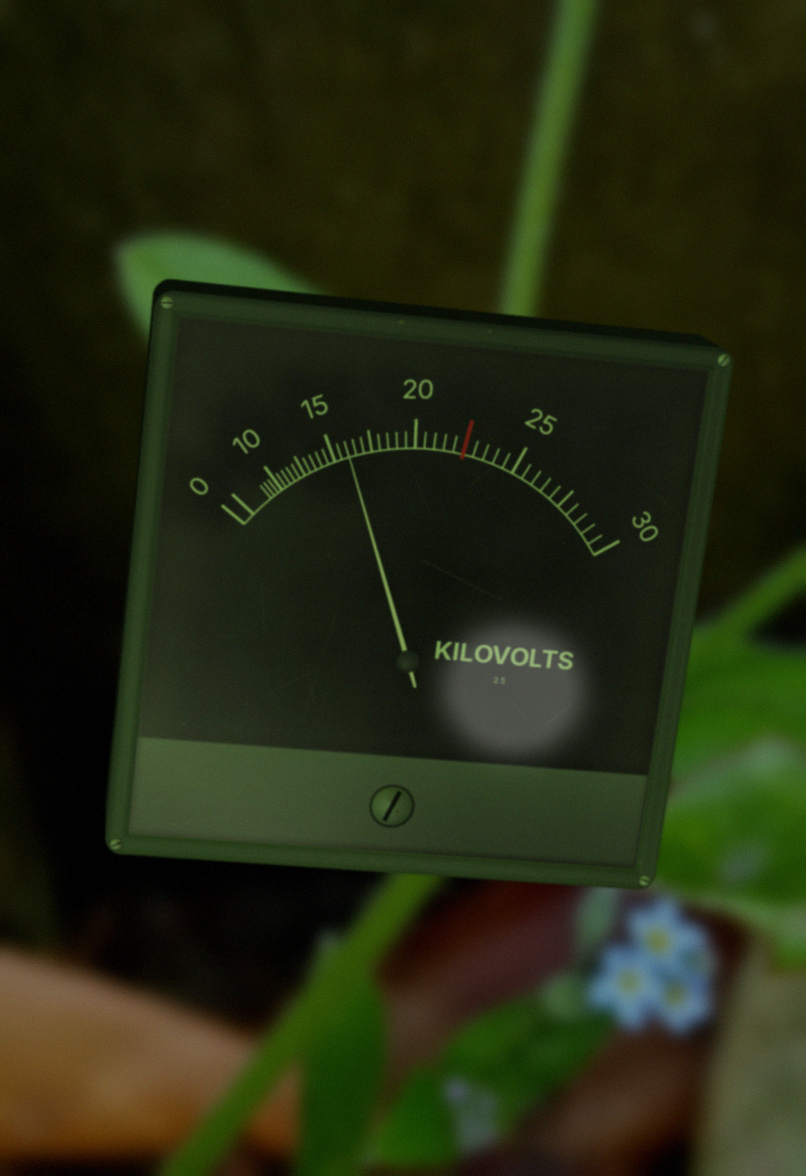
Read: 16kV
